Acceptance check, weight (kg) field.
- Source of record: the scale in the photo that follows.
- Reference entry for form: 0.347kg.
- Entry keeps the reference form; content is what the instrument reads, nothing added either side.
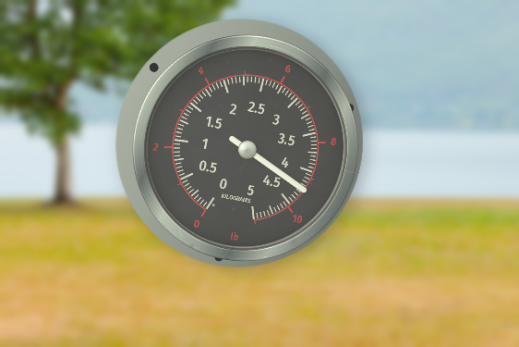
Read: 4.25kg
